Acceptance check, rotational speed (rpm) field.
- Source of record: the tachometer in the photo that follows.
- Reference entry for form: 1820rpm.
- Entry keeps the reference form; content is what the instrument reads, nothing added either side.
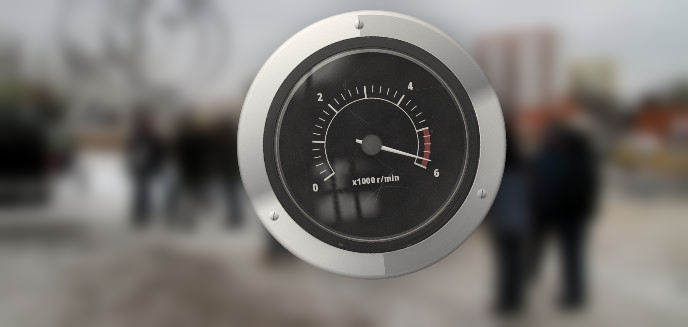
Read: 5800rpm
